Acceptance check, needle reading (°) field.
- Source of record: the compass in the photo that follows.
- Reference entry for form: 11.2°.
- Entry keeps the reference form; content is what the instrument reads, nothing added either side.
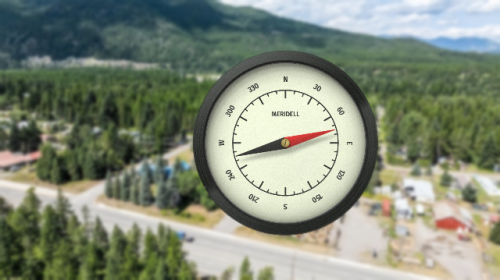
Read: 75°
